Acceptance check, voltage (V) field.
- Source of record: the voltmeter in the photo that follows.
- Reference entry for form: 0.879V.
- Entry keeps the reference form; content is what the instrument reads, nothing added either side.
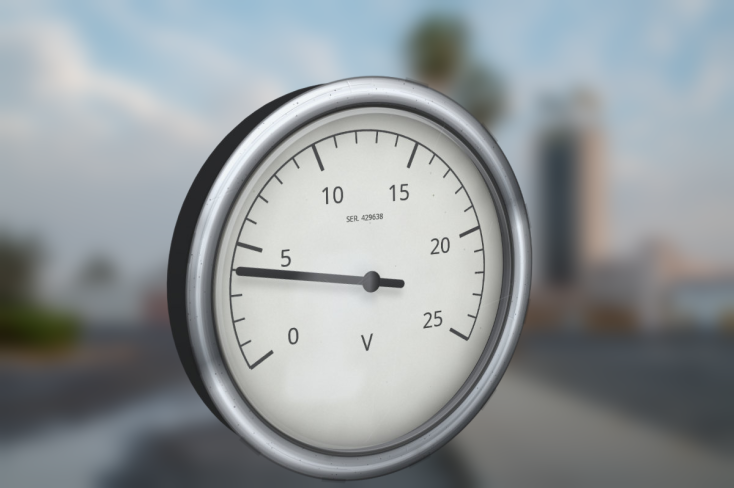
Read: 4V
